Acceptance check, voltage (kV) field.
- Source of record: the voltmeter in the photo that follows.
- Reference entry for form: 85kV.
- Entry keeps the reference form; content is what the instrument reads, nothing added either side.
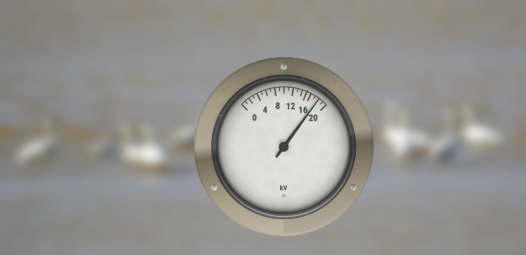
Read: 18kV
